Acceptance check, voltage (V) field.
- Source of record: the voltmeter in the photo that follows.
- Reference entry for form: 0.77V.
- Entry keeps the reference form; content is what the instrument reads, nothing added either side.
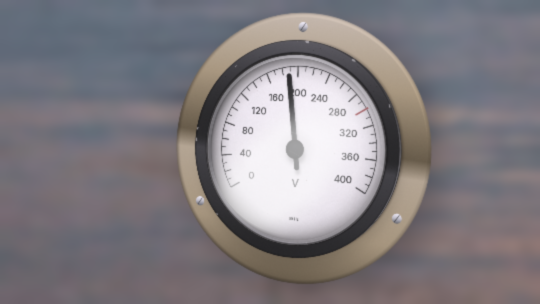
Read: 190V
